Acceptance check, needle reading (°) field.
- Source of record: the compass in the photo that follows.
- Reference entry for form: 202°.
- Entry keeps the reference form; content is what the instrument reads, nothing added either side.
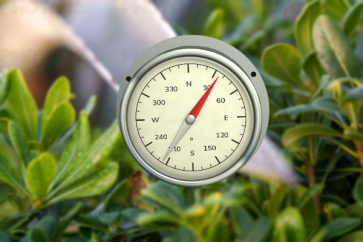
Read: 35°
